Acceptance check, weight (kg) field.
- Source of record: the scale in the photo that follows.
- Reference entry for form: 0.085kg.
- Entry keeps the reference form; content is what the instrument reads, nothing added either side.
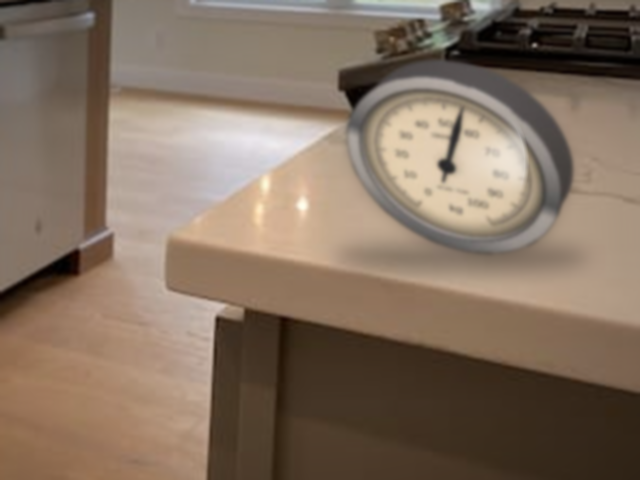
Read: 55kg
